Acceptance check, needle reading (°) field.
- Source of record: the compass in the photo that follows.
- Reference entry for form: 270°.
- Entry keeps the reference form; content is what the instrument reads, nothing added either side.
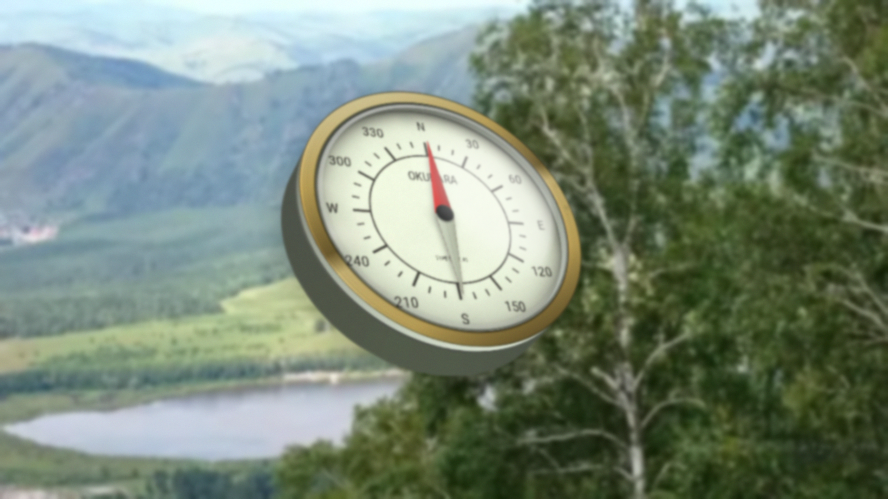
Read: 0°
